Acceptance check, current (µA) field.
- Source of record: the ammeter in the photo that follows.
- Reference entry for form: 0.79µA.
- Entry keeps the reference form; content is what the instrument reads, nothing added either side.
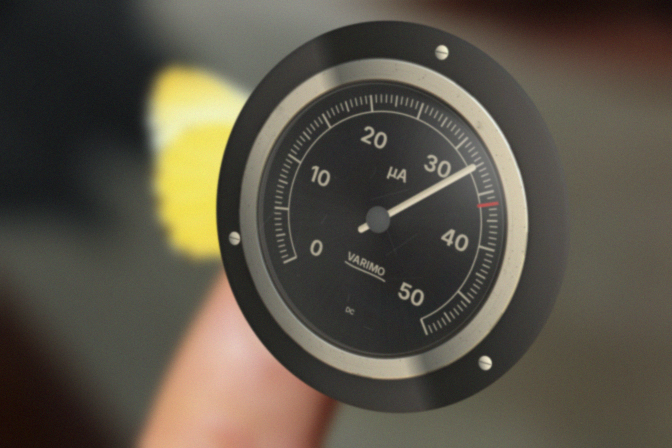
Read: 32.5µA
